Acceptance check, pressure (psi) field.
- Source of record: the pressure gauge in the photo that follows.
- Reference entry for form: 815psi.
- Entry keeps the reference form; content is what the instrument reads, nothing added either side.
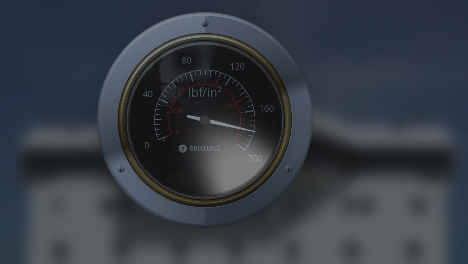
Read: 180psi
